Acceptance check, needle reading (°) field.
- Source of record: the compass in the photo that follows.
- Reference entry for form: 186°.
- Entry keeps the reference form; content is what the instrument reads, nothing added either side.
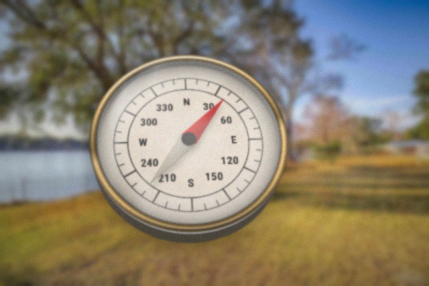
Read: 40°
